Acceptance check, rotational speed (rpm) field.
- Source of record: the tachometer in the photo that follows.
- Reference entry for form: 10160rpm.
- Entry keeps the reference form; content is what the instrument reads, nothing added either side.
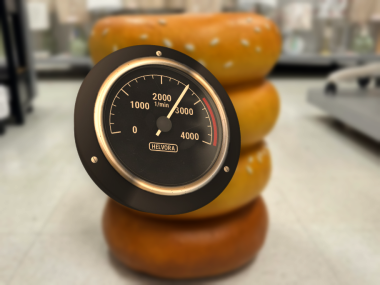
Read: 2600rpm
